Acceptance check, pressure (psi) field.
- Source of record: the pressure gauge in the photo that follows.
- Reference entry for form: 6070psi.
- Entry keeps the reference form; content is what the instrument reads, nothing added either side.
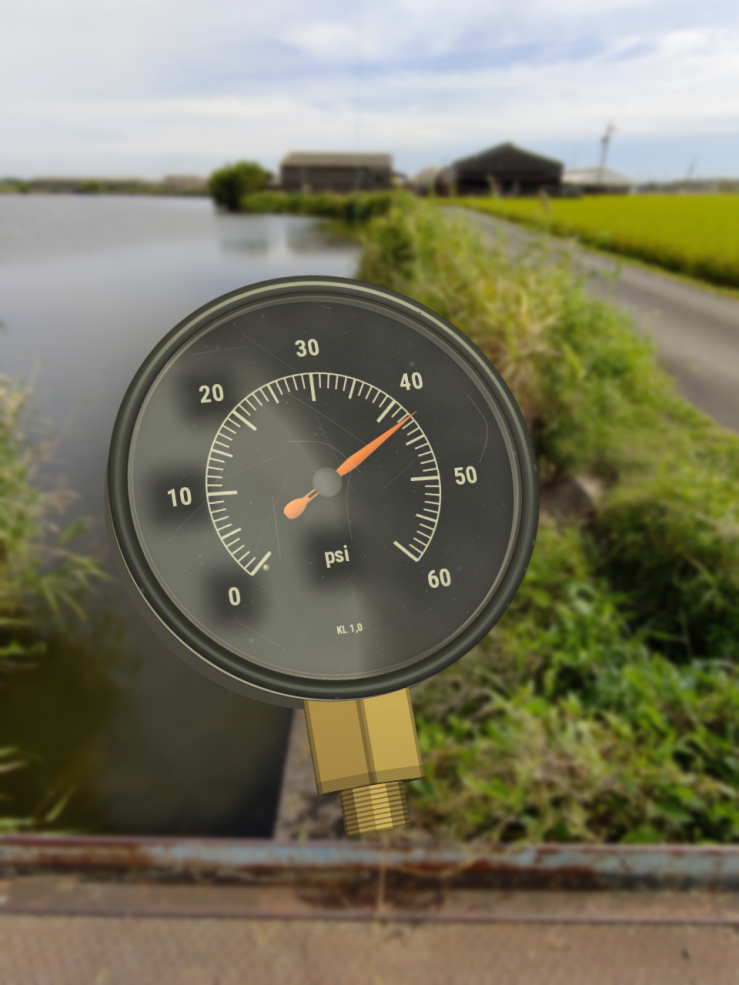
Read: 42.5psi
